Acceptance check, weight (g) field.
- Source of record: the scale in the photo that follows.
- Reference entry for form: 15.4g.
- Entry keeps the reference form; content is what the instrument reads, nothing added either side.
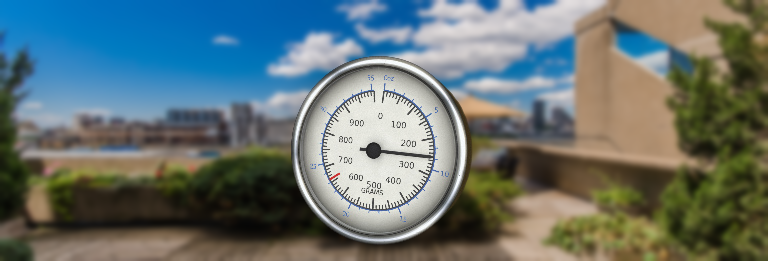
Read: 250g
